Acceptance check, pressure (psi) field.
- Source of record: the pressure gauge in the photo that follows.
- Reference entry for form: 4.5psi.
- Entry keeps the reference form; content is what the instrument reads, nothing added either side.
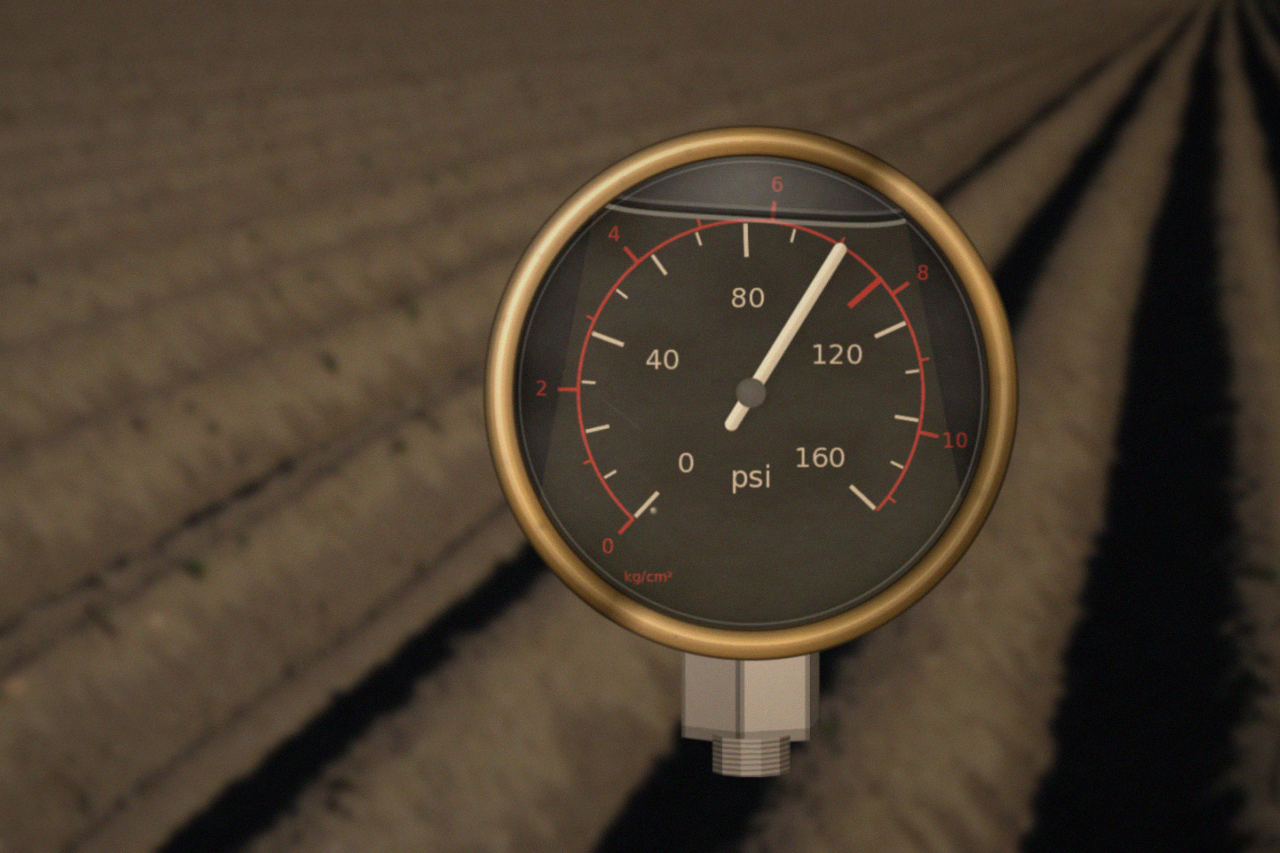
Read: 100psi
